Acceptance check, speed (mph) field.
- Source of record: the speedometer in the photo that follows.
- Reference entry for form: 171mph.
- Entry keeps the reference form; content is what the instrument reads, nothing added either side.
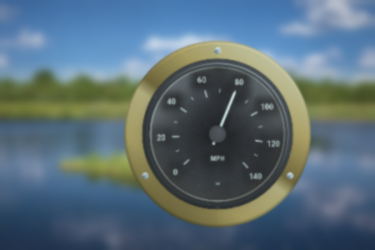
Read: 80mph
